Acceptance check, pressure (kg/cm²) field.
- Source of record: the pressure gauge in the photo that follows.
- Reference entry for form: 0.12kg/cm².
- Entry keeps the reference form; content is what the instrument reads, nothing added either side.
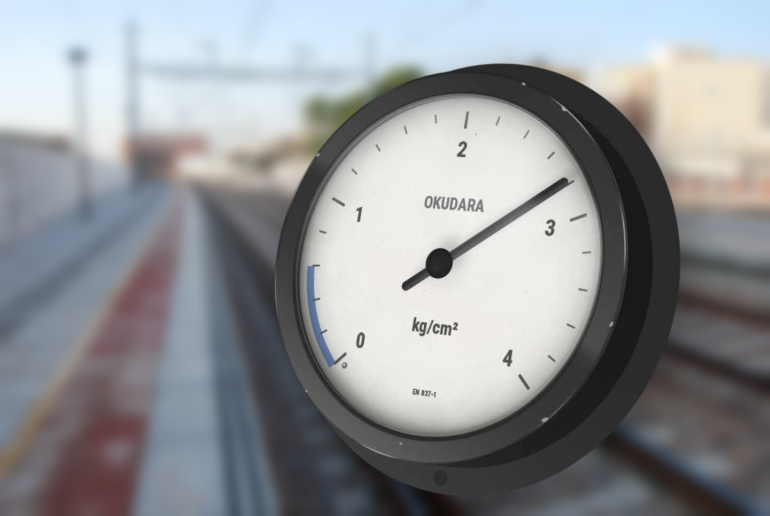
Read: 2.8kg/cm²
